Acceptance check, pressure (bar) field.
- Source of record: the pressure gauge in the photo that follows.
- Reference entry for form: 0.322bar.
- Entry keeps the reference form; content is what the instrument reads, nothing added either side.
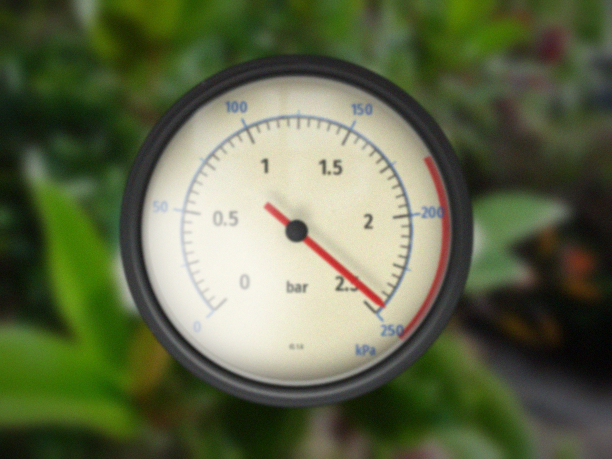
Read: 2.45bar
